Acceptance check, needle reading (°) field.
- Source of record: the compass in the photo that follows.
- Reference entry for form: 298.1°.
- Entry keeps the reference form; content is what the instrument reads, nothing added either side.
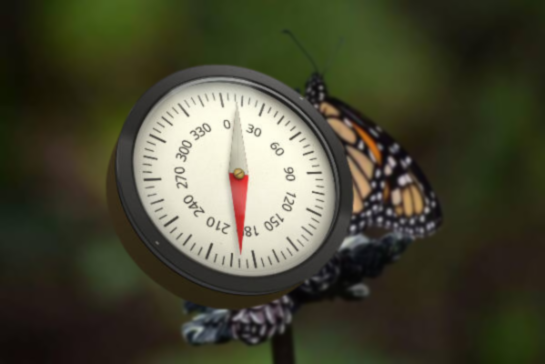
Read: 190°
